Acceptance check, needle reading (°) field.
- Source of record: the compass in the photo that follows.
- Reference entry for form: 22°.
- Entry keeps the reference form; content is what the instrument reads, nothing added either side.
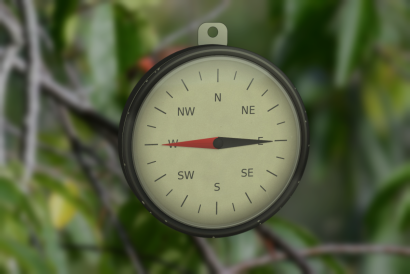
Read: 270°
